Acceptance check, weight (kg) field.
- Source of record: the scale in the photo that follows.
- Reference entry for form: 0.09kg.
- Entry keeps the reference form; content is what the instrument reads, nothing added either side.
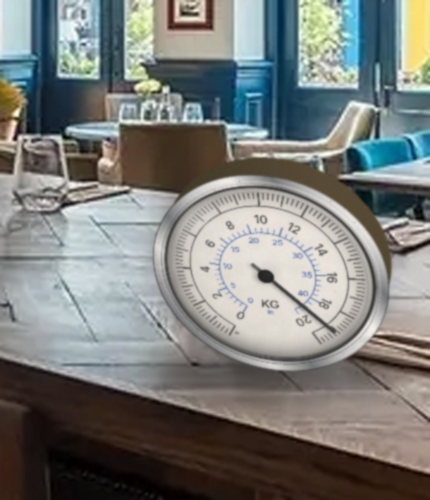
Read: 19kg
